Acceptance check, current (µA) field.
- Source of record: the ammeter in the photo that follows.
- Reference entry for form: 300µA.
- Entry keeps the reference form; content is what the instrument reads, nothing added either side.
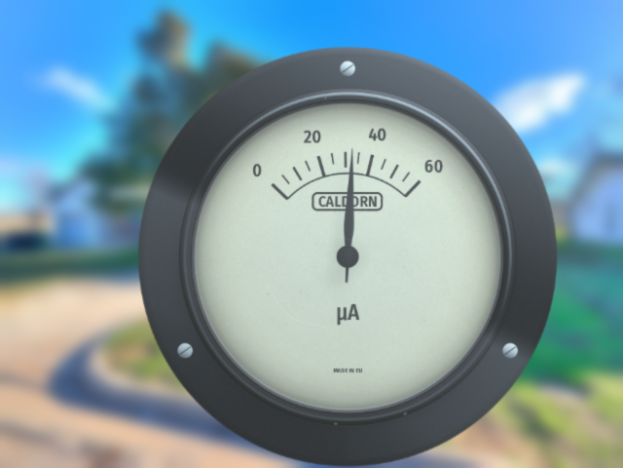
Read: 32.5µA
